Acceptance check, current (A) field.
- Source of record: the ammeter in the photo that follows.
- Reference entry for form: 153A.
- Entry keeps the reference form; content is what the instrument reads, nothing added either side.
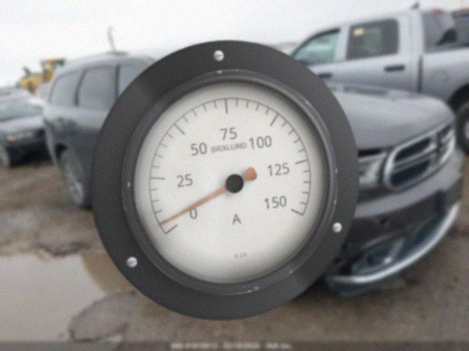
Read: 5A
